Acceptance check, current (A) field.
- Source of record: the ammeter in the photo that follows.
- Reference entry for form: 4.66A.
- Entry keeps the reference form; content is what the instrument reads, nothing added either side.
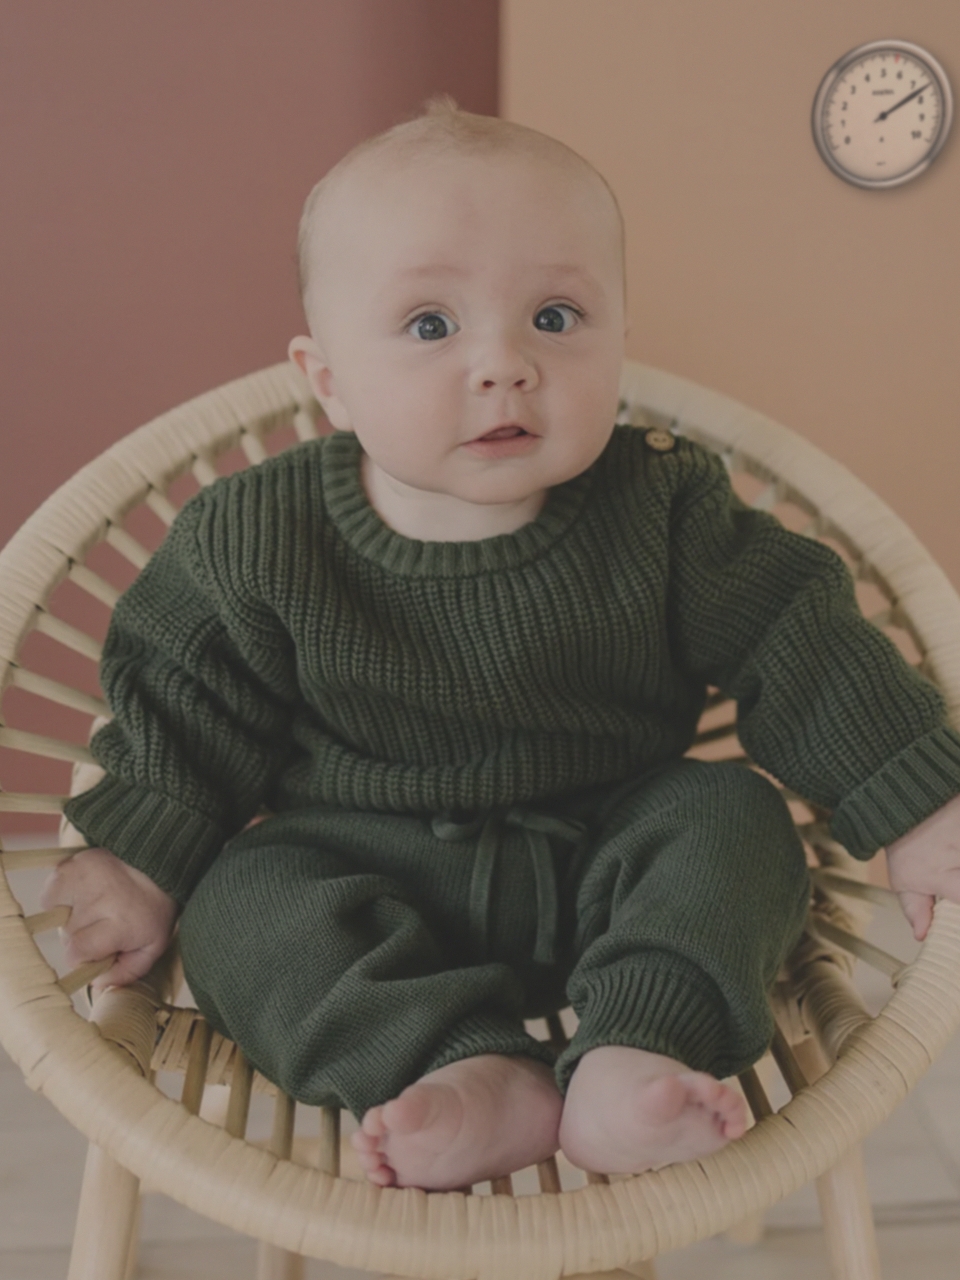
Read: 7.5A
